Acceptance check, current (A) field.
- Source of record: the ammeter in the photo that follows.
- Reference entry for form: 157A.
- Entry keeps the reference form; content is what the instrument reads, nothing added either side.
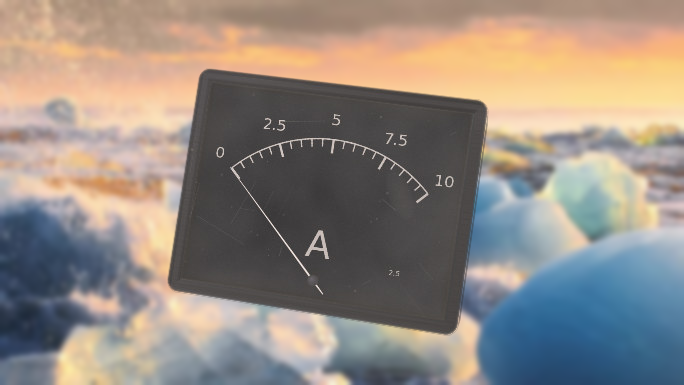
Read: 0A
